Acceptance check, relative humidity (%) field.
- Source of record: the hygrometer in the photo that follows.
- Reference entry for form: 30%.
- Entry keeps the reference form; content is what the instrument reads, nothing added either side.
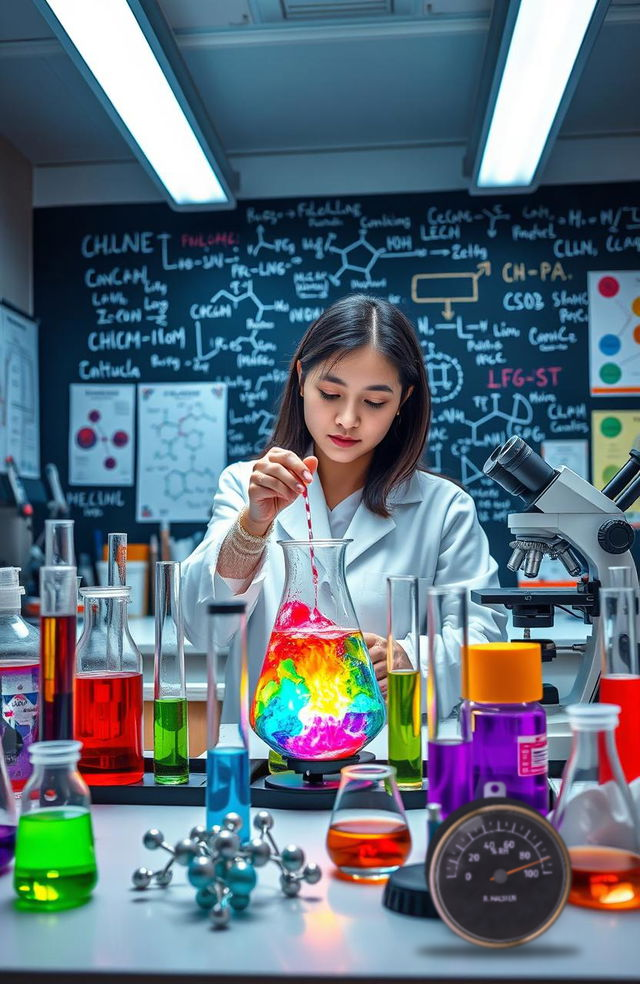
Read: 90%
